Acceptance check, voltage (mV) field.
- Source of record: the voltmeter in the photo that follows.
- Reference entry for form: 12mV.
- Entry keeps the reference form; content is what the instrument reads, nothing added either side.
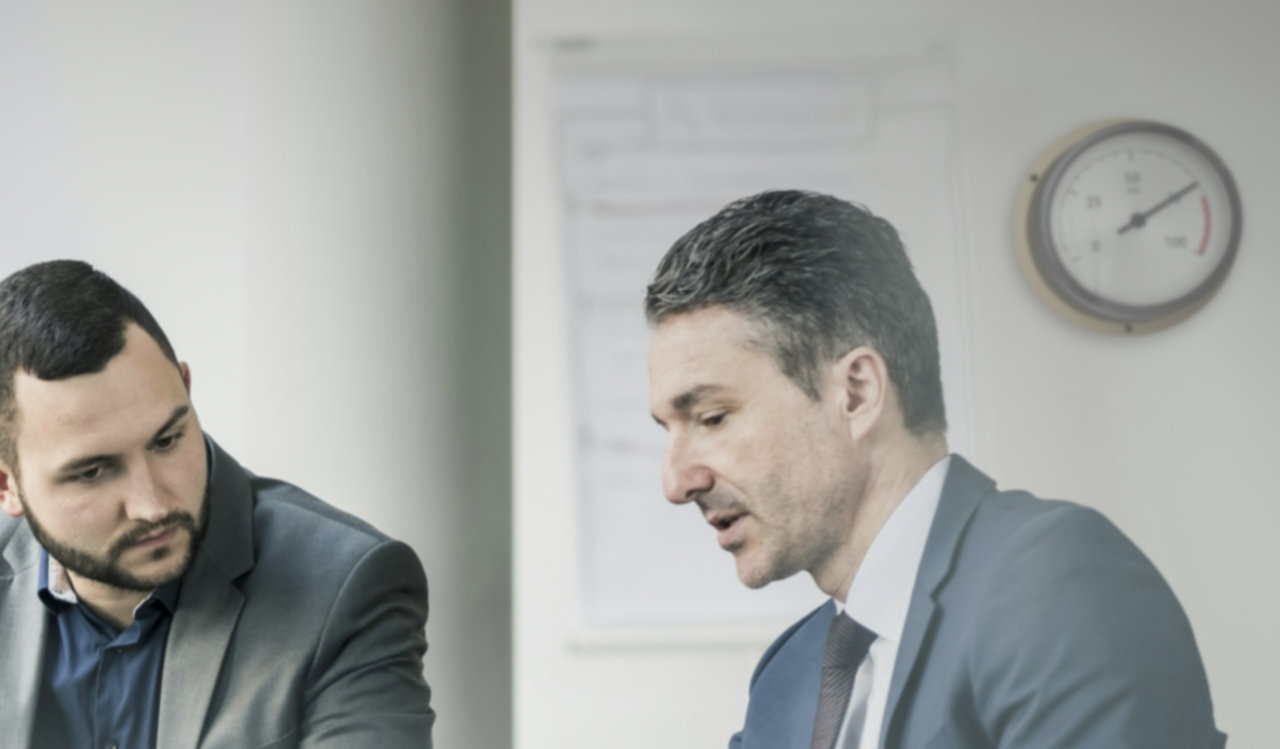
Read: 75mV
